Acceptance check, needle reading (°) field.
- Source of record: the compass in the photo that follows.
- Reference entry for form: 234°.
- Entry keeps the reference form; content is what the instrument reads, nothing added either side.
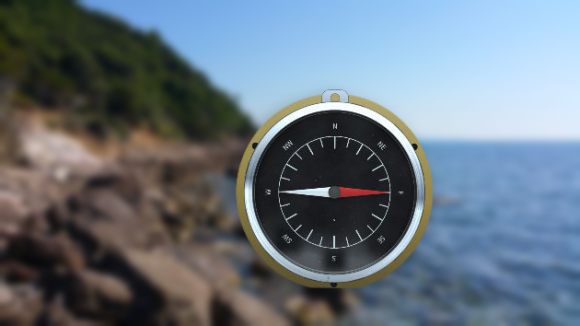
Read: 90°
